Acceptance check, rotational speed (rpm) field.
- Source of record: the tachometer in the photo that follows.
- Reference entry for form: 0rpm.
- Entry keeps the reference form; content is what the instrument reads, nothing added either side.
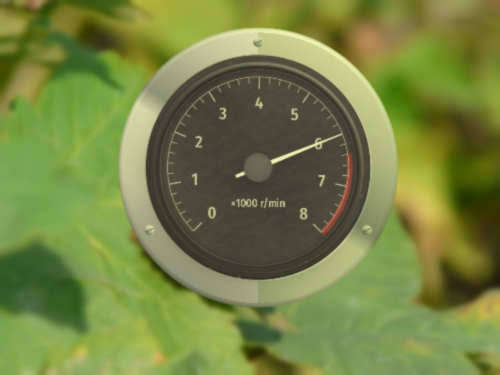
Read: 6000rpm
